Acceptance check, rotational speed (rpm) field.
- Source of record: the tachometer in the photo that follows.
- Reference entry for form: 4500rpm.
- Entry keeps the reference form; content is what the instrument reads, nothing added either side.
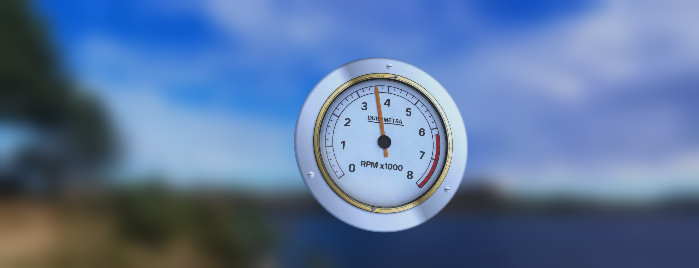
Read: 3600rpm
